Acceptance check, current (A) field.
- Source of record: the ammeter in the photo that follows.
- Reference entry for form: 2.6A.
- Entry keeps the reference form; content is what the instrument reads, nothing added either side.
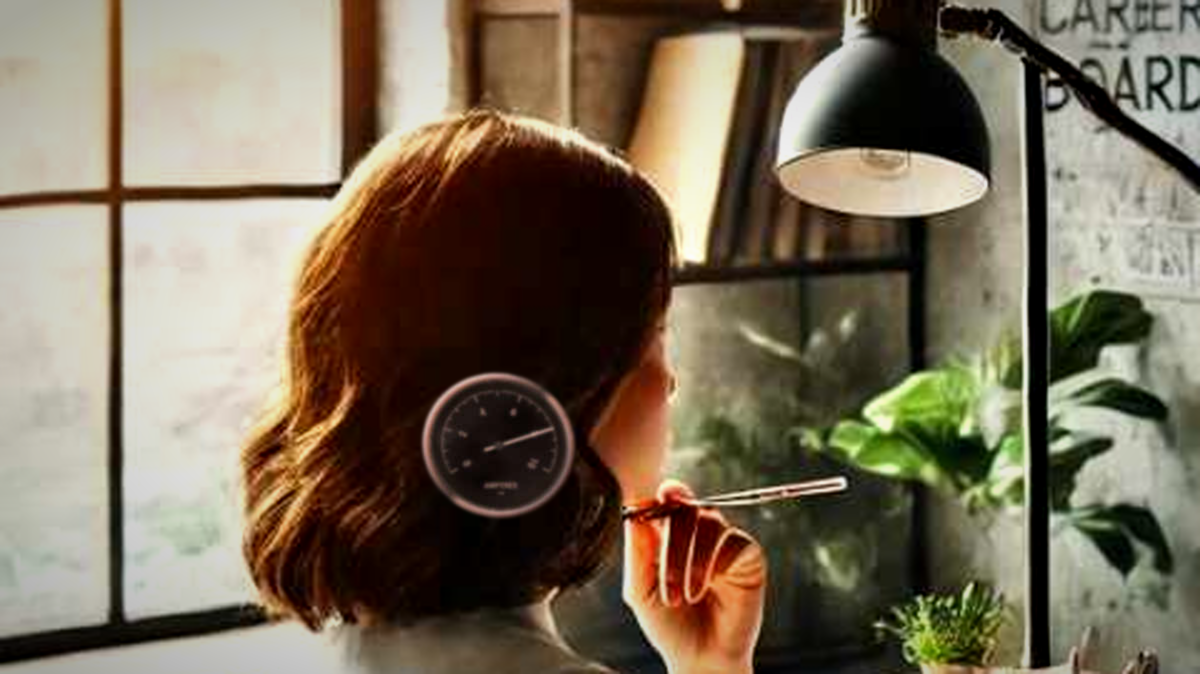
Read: 8A
